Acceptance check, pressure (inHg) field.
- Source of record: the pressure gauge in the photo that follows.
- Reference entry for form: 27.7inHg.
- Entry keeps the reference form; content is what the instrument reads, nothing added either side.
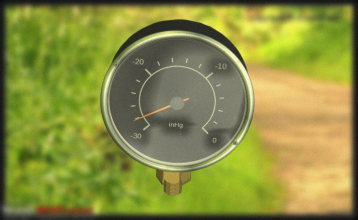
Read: -28inHg
